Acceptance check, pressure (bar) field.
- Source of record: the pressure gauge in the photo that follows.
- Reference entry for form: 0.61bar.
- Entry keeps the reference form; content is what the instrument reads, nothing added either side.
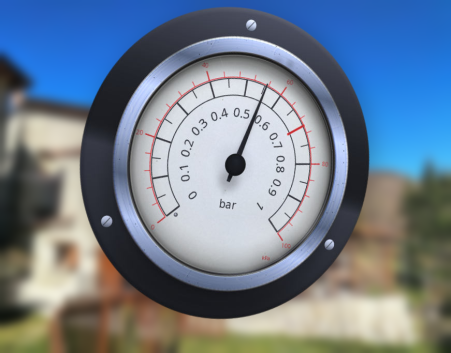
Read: 0.55bar
